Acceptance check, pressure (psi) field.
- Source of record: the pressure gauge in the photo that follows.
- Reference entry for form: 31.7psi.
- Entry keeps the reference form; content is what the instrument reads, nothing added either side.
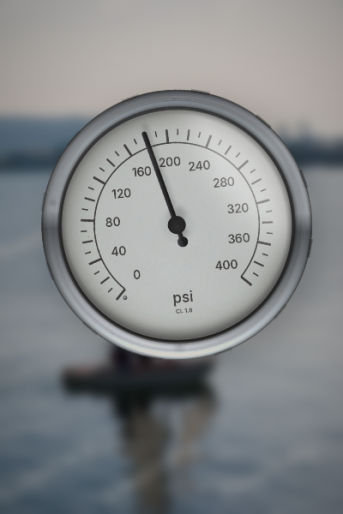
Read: 180psi
